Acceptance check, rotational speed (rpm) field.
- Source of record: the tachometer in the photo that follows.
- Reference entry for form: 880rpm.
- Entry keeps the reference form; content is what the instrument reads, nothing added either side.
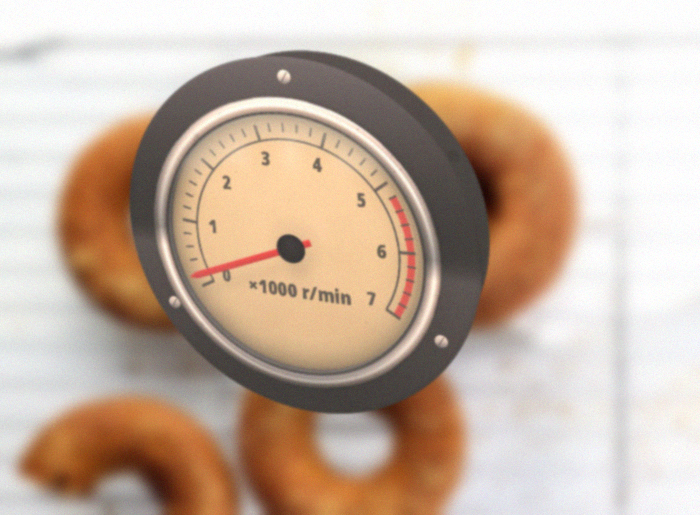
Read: 200rpm
